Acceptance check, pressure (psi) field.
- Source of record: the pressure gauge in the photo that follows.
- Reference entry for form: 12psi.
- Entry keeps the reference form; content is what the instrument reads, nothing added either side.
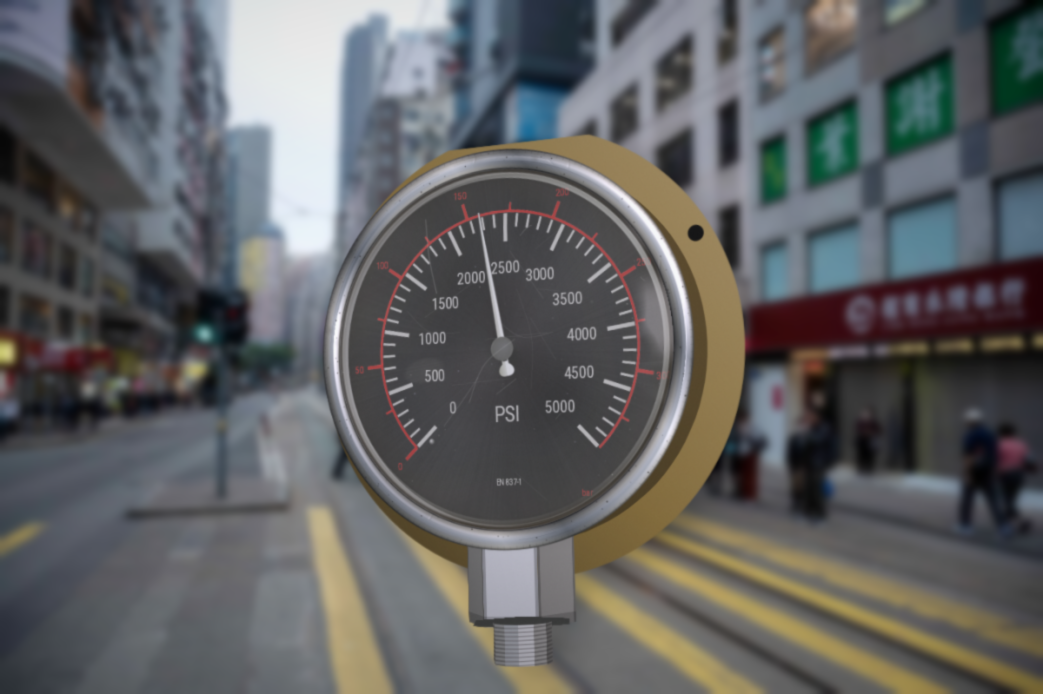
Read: 2300psi
